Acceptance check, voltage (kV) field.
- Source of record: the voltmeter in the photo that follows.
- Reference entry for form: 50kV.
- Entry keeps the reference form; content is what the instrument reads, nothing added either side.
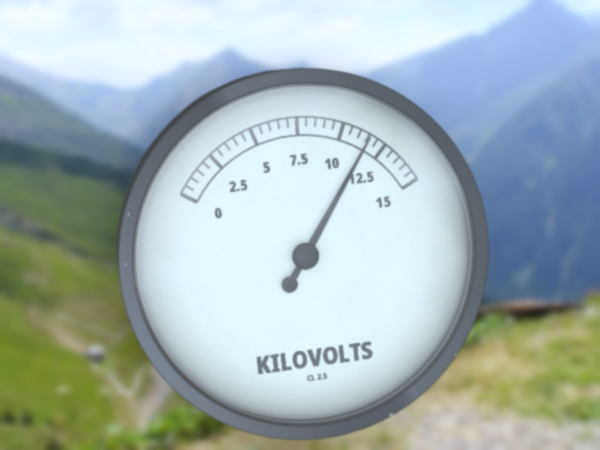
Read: 11.5kV
